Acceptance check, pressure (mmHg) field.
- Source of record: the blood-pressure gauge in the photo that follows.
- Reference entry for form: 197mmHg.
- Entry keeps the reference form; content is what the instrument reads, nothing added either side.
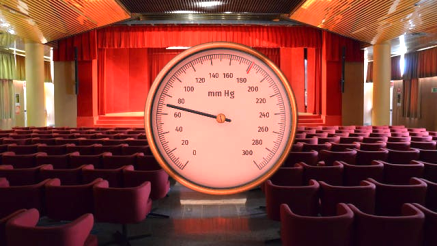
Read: 70mmHg
